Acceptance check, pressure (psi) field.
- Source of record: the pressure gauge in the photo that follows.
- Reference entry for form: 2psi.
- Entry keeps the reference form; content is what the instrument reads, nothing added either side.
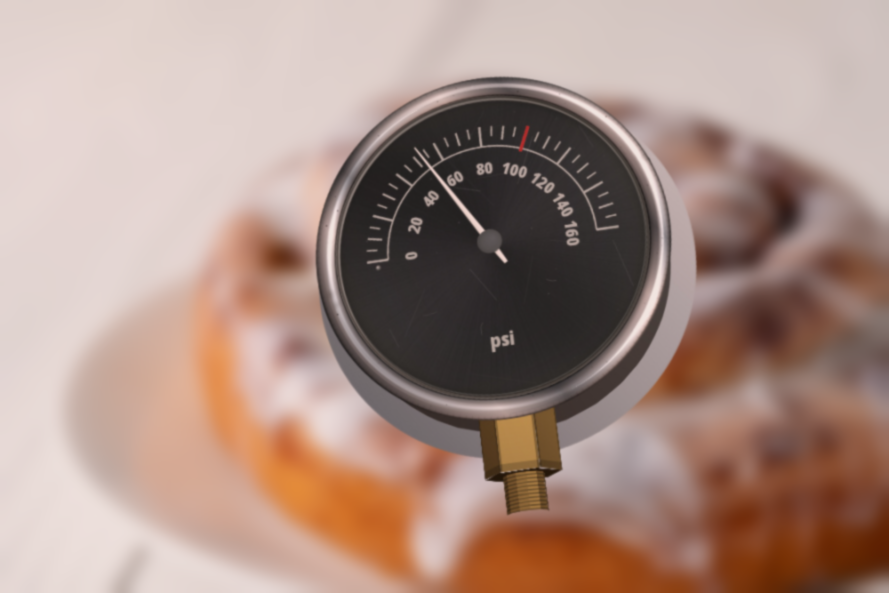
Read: 52.5psi
